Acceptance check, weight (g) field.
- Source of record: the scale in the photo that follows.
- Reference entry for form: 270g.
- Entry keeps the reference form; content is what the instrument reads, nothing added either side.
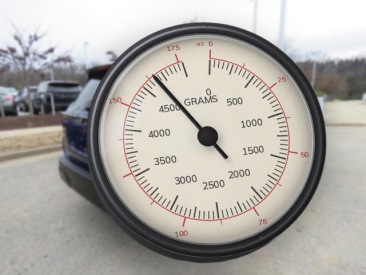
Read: 4650g
